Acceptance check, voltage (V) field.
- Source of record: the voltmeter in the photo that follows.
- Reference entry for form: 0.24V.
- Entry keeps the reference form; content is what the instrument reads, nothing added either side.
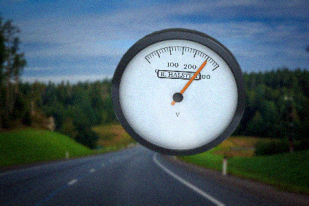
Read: 250V
